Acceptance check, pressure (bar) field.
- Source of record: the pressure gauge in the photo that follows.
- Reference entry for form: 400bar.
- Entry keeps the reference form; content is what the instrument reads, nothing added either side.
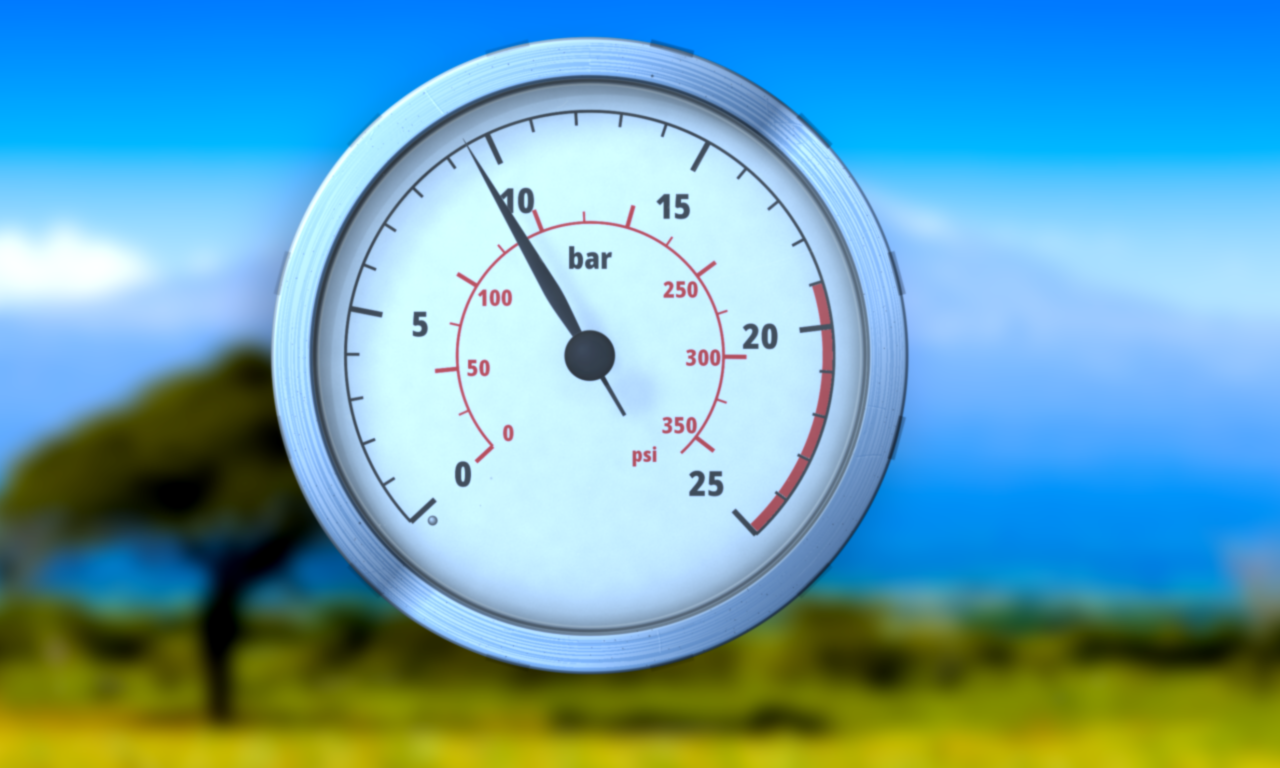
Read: 9.5bar
